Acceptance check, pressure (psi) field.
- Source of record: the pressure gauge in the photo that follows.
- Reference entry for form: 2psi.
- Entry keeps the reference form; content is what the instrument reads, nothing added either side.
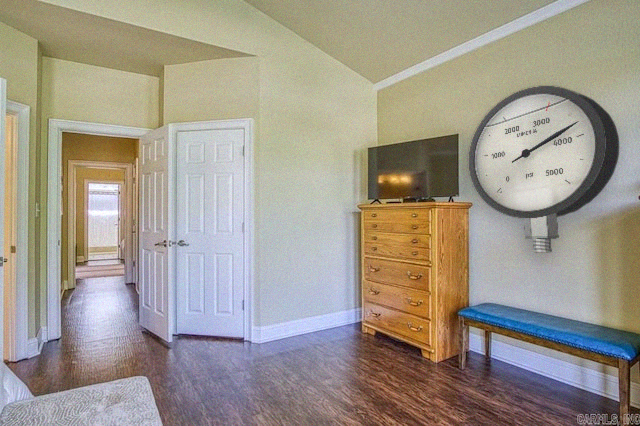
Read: 3750psi
